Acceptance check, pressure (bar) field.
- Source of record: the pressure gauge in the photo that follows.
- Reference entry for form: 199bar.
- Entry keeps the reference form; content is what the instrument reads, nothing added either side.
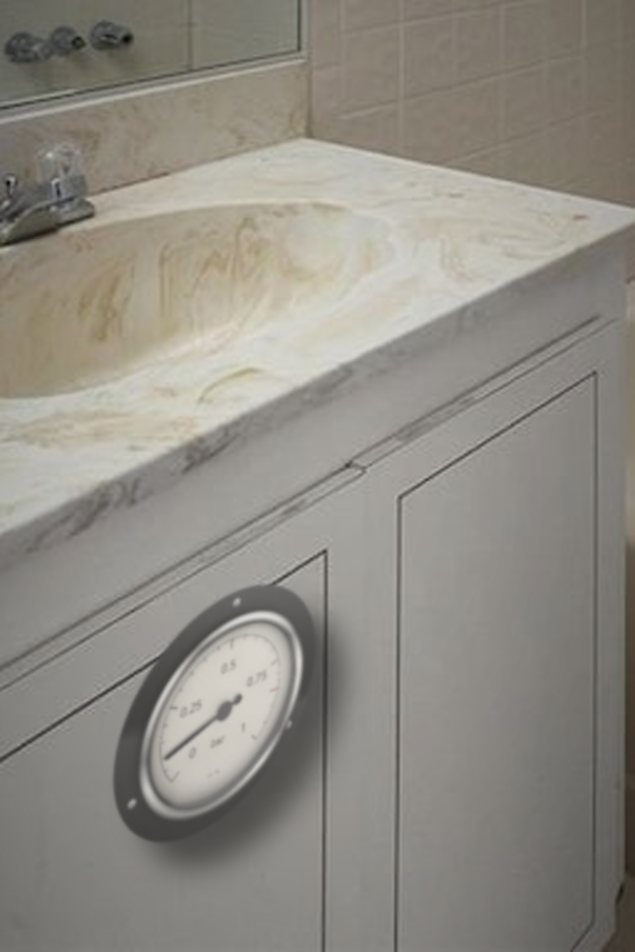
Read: 0.1bar
